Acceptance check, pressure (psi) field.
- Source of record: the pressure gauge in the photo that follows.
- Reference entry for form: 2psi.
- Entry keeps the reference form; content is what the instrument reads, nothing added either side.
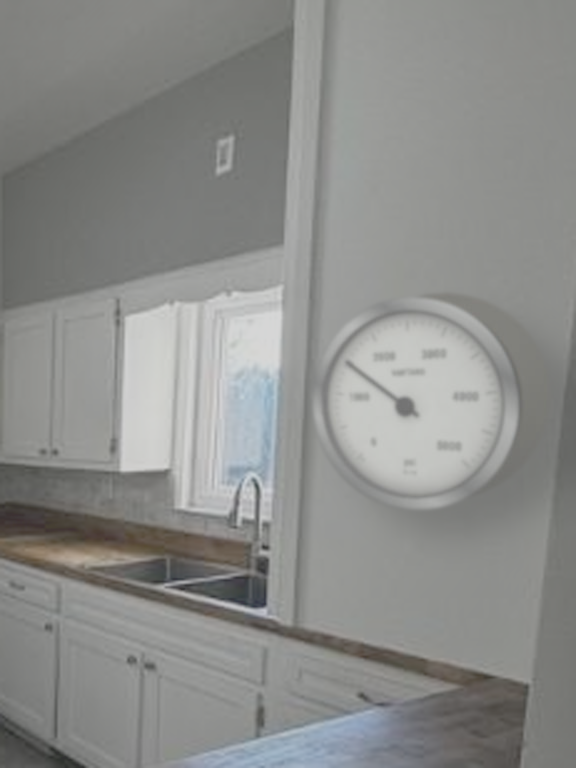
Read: 1500psi
